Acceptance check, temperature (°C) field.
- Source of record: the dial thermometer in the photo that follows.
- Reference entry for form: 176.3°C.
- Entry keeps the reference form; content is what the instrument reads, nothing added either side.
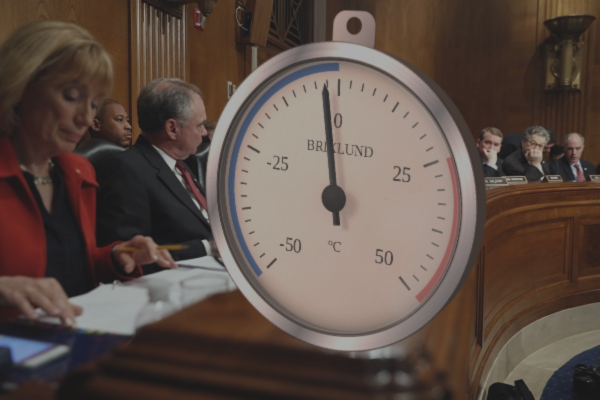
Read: -2.5°C
